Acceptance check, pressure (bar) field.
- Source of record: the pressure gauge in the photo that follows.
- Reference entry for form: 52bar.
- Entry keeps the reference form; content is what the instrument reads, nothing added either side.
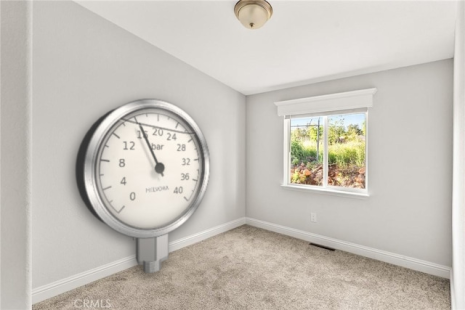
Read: 16bar
